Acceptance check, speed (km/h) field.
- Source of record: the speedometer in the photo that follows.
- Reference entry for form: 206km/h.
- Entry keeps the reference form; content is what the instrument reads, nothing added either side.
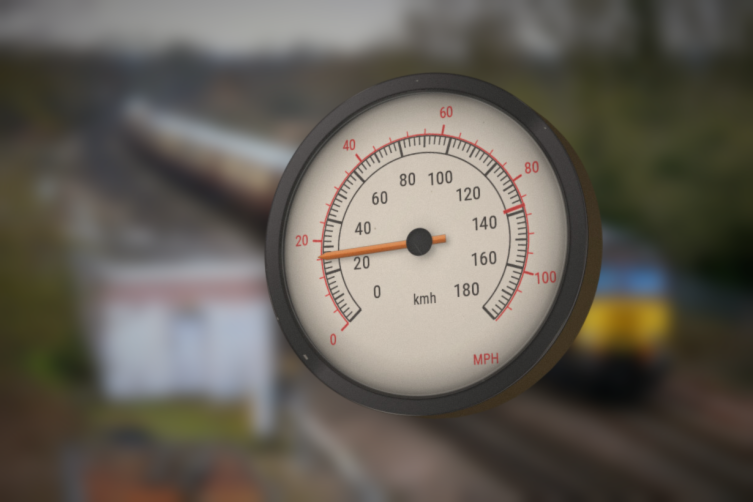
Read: 26km/h
